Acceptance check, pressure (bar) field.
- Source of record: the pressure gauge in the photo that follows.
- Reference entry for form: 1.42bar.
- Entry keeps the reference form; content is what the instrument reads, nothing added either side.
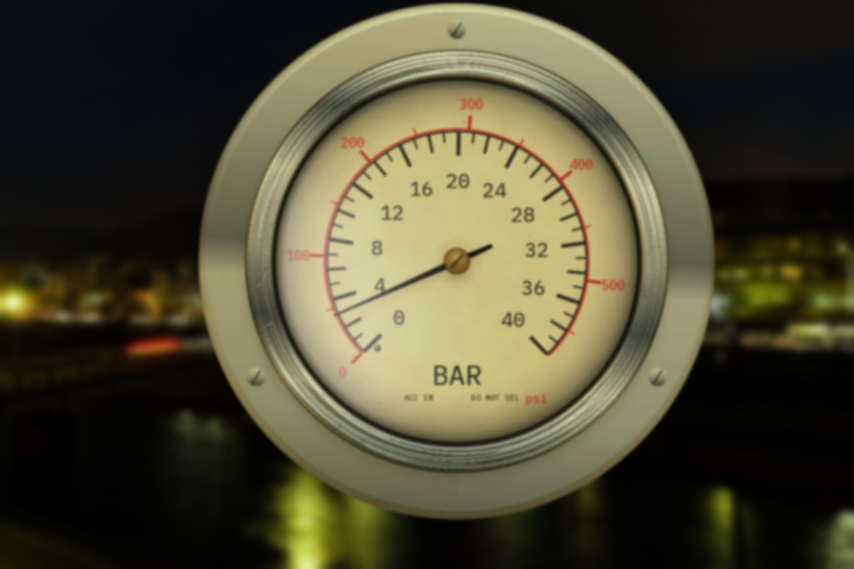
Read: 3bar
